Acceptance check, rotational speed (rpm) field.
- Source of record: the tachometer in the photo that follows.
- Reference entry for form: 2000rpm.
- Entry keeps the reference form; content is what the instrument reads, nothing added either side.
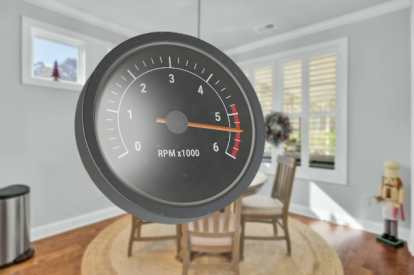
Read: 5400rpm
